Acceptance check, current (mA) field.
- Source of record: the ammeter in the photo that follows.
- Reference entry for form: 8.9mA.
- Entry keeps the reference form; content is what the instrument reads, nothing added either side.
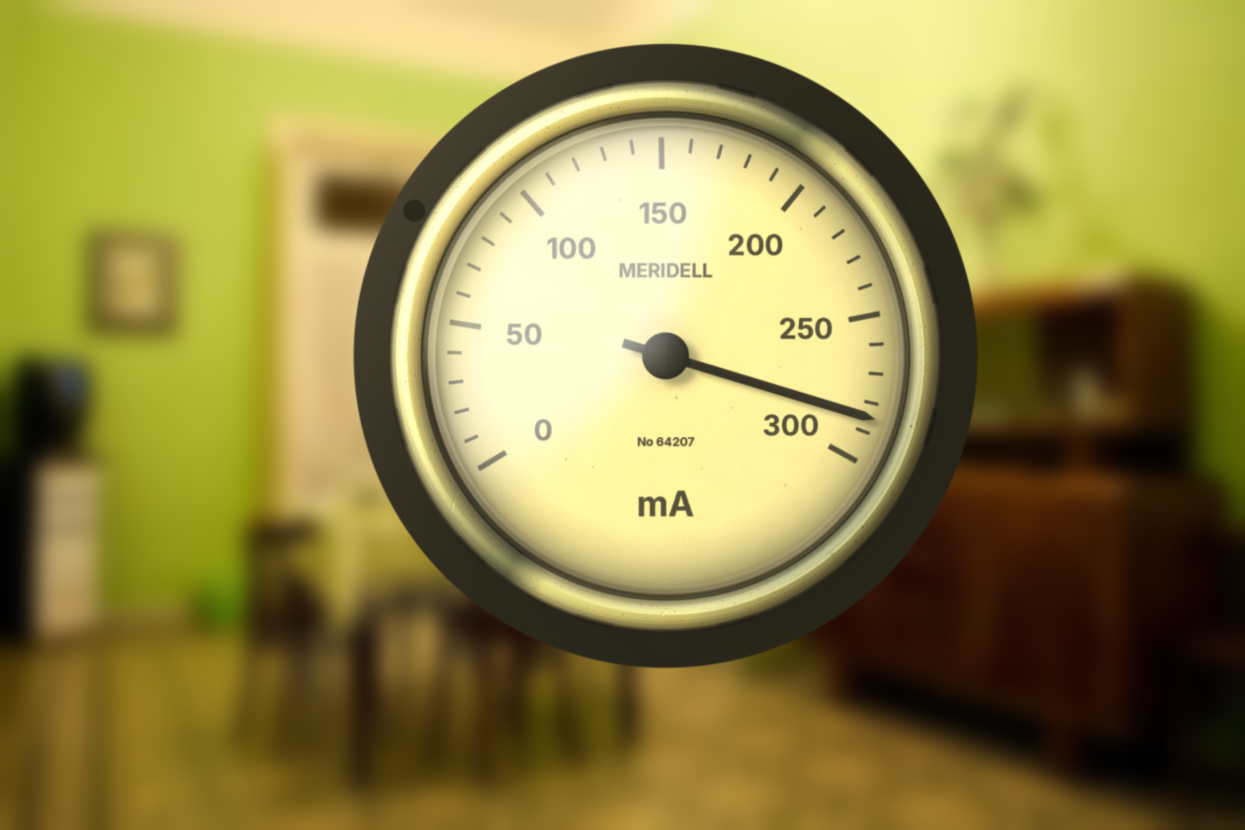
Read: 285mA
